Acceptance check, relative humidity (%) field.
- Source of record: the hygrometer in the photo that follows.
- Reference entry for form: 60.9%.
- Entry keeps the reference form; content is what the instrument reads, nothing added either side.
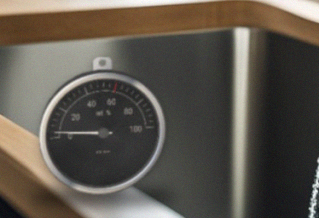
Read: 4%
